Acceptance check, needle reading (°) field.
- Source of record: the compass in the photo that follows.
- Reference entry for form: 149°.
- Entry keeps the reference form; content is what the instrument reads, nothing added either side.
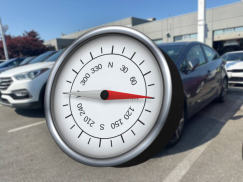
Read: 90°
